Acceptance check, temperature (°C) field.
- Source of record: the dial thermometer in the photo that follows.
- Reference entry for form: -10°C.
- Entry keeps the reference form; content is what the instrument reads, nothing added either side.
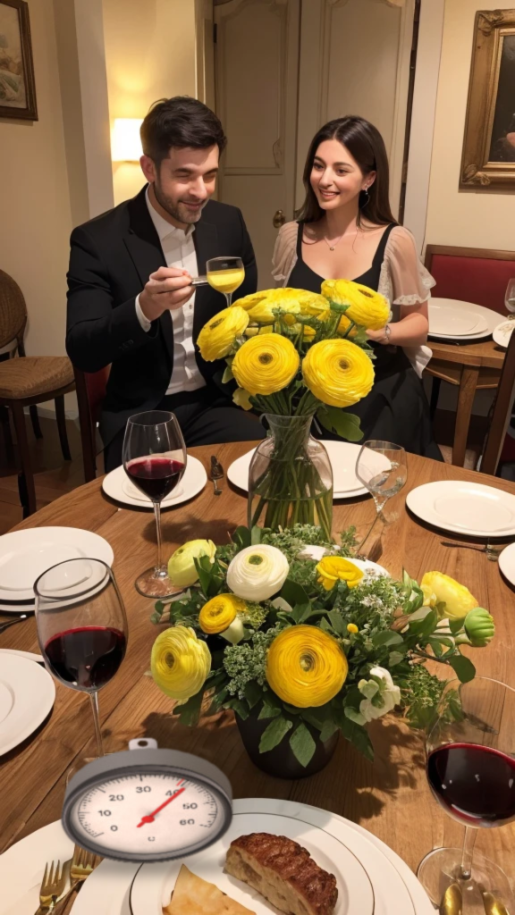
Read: 40°C
